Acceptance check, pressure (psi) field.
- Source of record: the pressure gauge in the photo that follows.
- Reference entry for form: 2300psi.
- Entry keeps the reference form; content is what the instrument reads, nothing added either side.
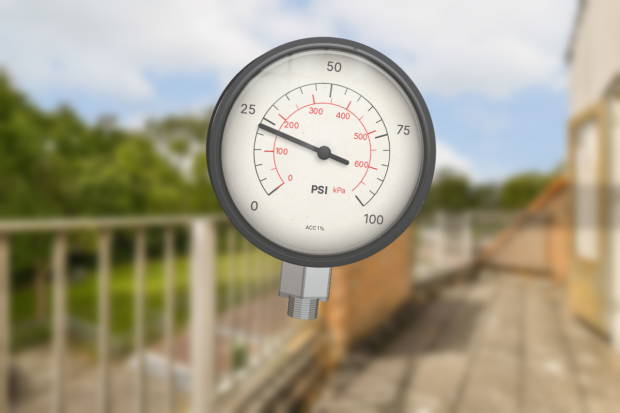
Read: 22.5psi
